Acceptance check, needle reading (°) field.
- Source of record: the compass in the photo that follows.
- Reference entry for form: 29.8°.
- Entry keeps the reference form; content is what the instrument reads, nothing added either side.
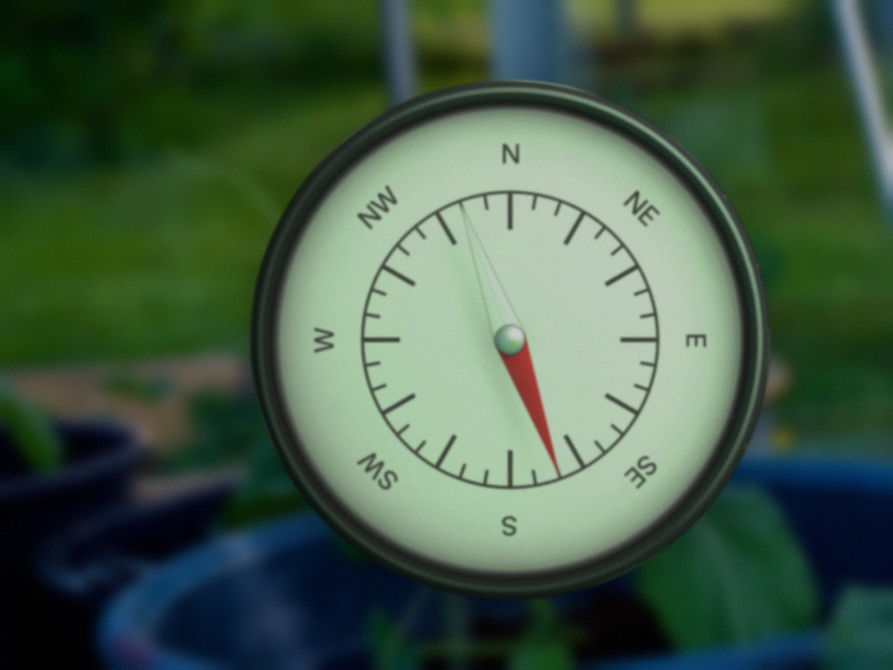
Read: 160°
